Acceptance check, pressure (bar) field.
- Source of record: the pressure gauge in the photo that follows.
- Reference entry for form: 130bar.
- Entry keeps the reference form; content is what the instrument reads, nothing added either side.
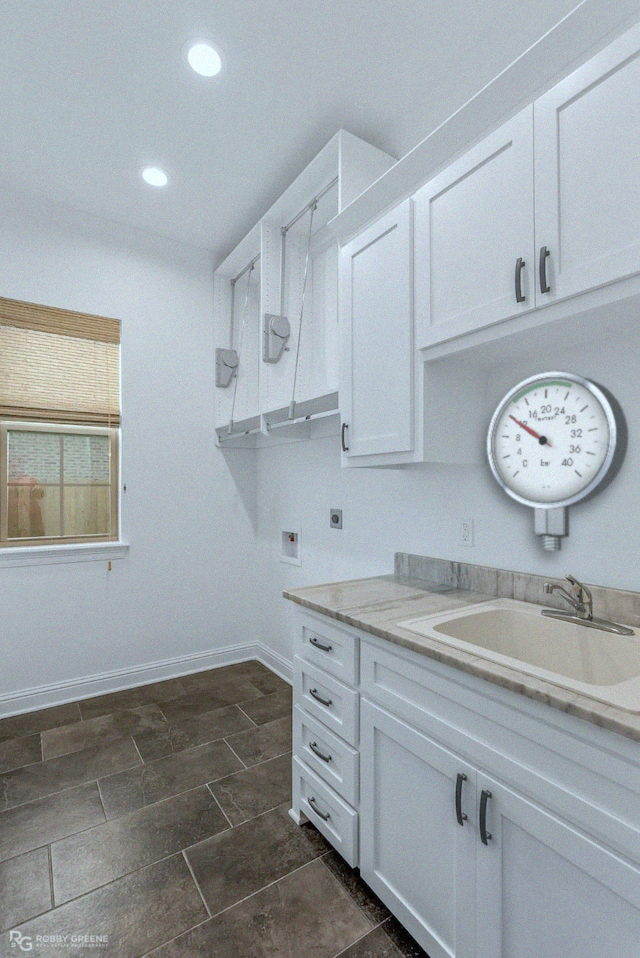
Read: 12bar
